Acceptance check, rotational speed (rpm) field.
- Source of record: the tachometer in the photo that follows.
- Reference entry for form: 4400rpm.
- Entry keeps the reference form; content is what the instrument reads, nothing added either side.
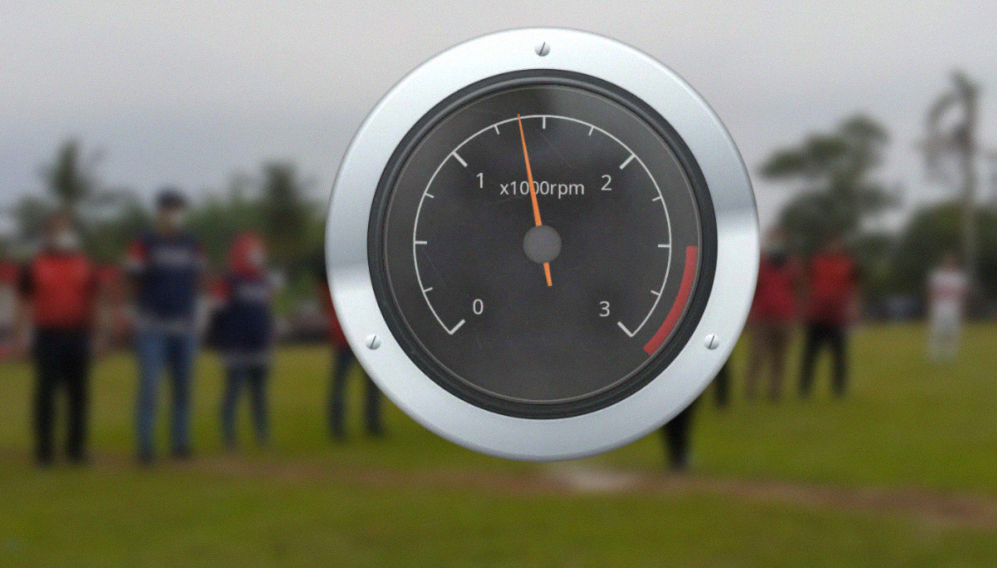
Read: 1375rpm
